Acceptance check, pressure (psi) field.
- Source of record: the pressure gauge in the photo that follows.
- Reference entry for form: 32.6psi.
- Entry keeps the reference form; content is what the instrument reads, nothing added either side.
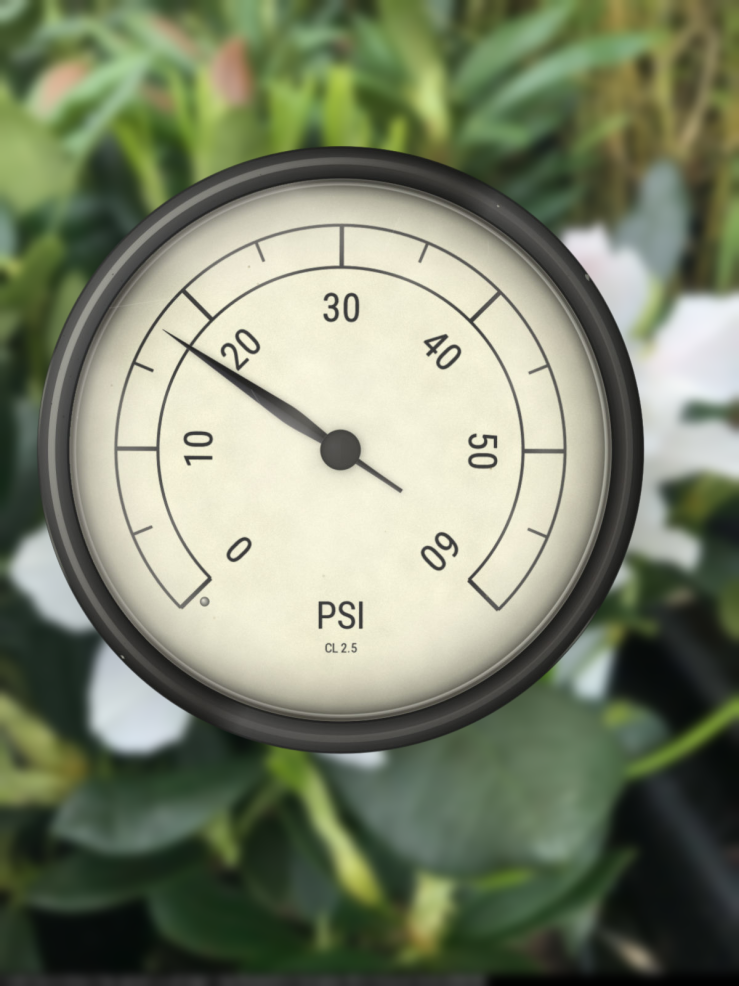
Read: 17.5psi
